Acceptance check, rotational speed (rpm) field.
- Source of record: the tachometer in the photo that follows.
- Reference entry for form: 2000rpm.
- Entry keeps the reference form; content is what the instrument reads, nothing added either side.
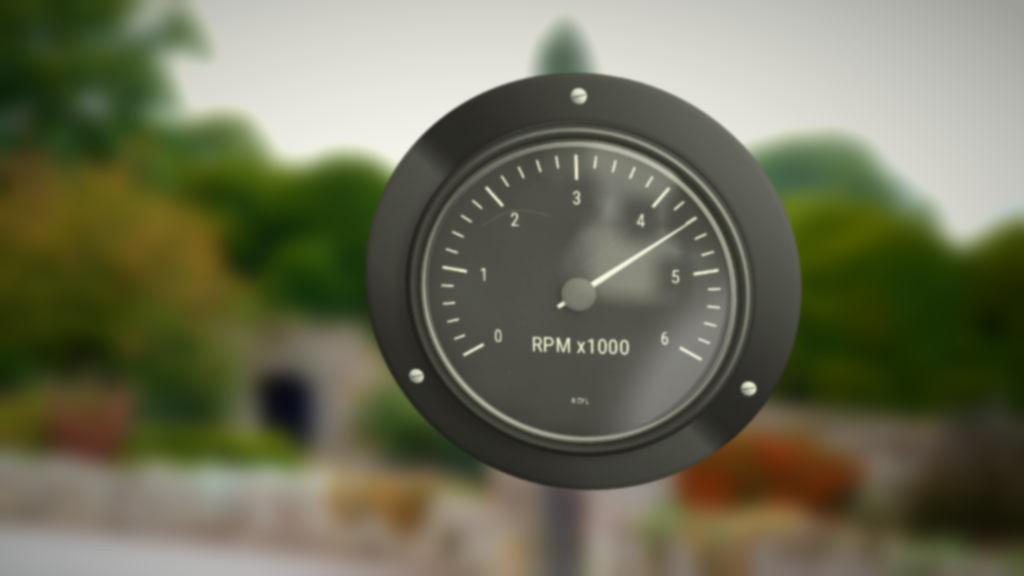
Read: 4400rpm
